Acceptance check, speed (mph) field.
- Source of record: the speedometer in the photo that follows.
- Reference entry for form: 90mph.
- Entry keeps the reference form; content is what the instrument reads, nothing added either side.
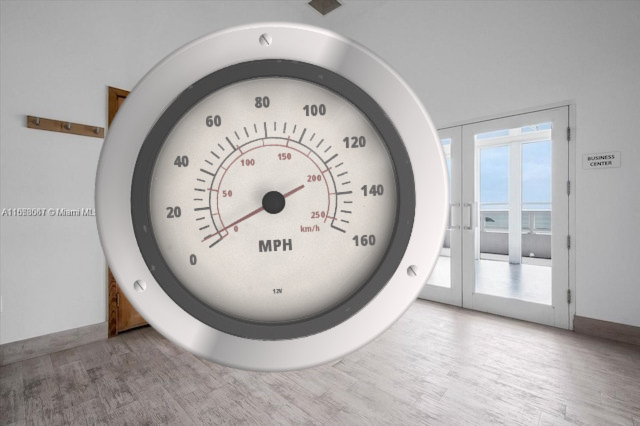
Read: 5mph
